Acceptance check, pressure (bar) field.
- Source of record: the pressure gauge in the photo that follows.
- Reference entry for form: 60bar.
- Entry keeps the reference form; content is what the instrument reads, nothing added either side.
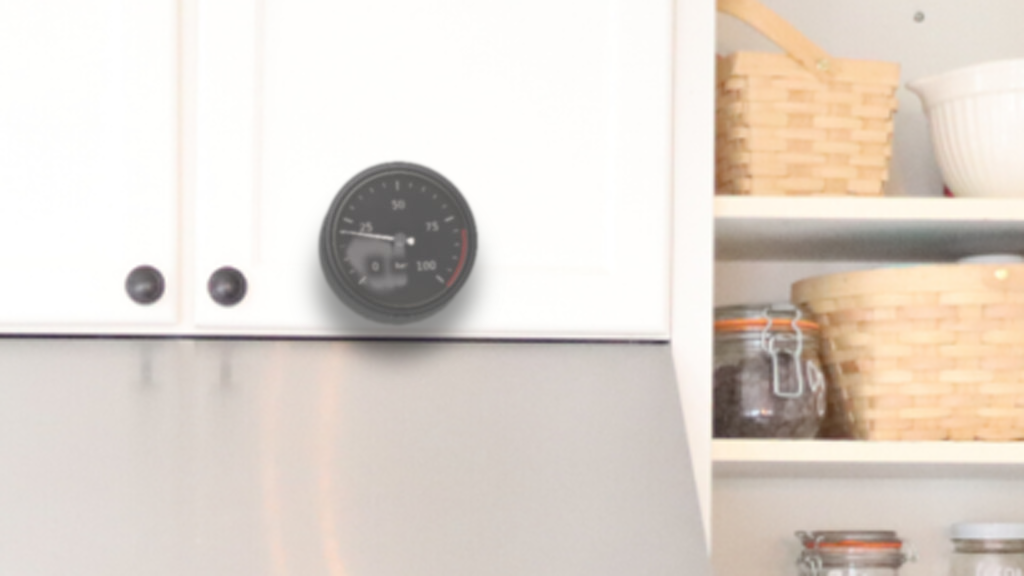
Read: 20bar
